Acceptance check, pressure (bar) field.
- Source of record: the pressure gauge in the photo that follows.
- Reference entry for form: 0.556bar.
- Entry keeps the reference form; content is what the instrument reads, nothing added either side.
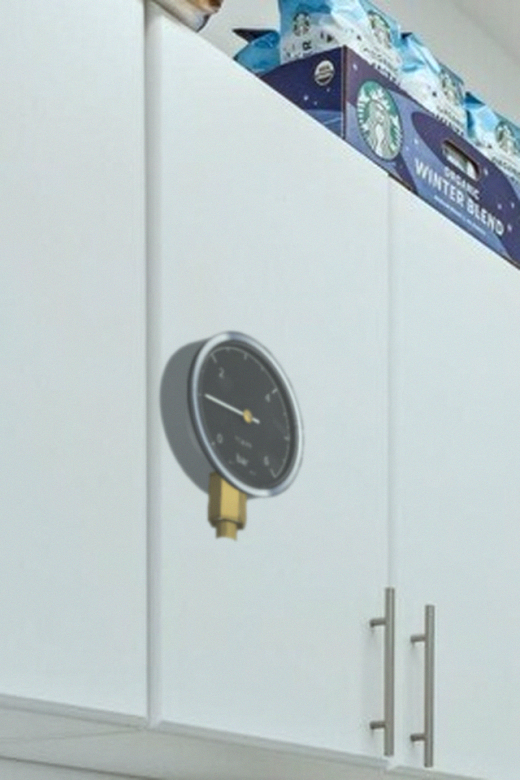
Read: 1bar
